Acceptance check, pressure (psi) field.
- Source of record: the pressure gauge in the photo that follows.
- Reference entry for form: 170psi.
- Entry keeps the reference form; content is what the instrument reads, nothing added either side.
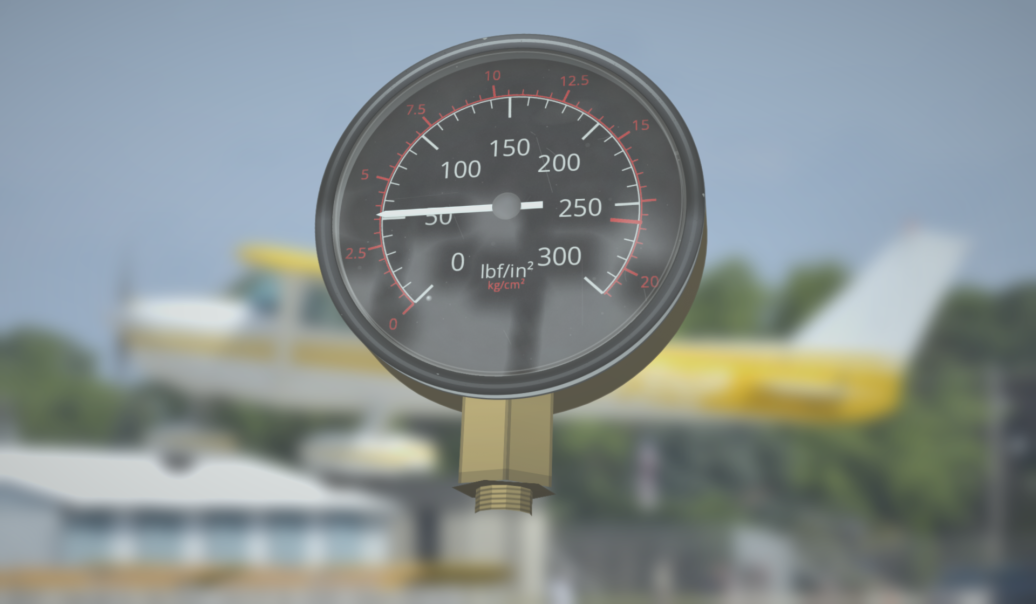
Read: 50psi
